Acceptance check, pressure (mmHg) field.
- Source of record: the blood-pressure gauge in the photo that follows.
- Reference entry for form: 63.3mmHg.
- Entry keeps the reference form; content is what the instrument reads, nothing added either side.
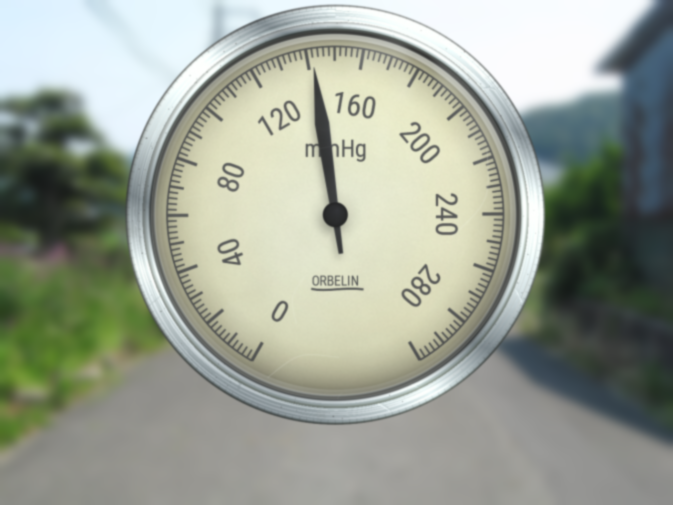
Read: 142mmHg
